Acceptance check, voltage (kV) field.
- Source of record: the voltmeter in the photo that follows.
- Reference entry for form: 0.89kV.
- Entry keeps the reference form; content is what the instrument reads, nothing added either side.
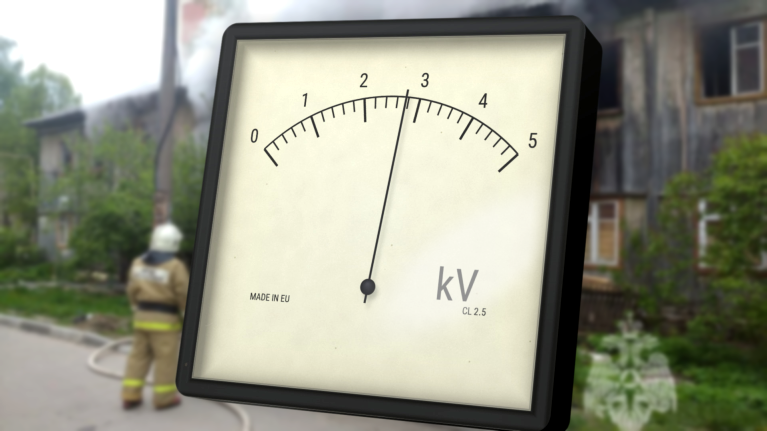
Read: 2.8kV
